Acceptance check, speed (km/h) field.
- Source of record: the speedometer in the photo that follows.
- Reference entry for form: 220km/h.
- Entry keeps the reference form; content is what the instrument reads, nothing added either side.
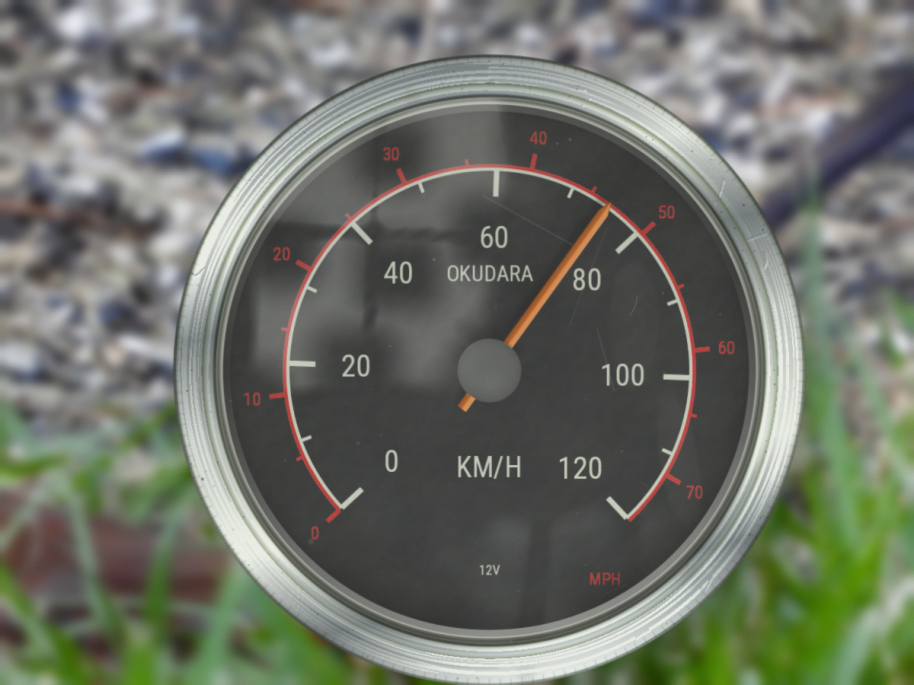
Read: 75km/h
